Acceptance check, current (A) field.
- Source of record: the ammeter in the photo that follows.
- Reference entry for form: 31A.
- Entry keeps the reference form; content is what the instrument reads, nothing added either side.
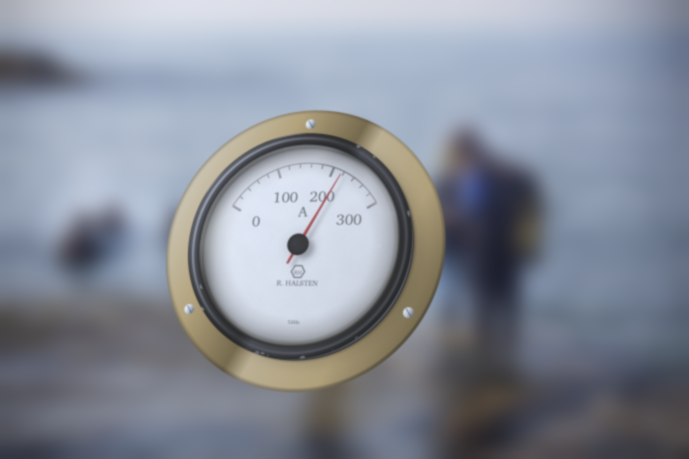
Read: 220A
